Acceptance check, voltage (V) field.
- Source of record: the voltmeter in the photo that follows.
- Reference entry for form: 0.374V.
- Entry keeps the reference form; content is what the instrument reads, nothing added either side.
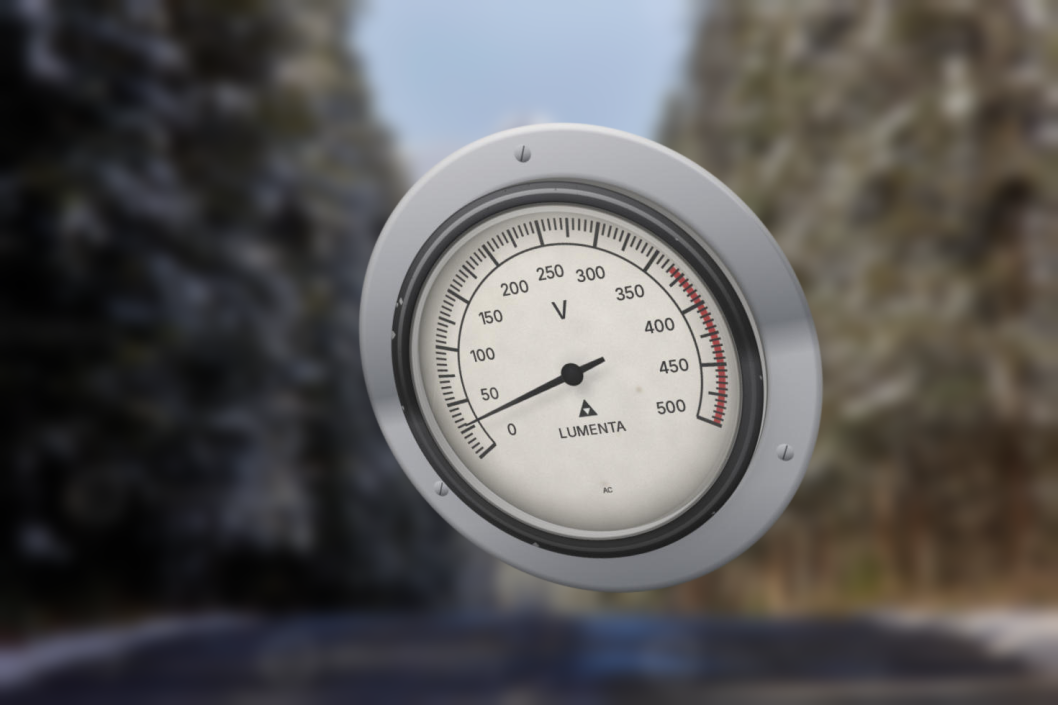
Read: 30V
